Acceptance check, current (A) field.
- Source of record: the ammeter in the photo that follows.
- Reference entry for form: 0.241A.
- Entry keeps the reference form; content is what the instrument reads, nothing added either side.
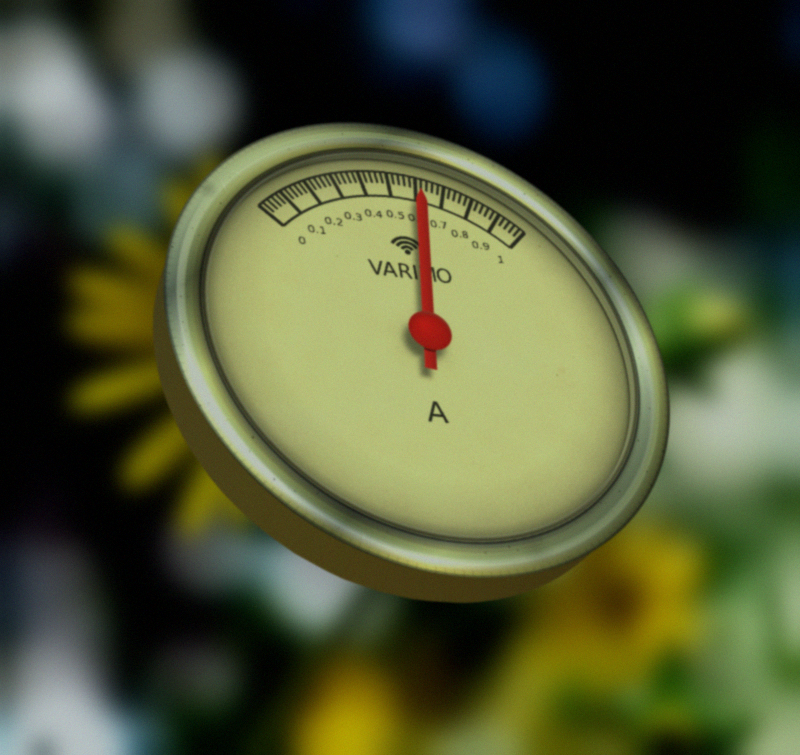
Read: 0.6A
